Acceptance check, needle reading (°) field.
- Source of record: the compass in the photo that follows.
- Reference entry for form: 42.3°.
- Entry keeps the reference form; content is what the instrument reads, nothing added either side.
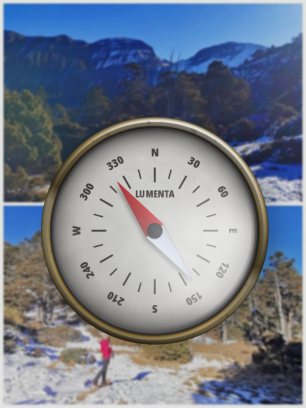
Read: 322.5°
